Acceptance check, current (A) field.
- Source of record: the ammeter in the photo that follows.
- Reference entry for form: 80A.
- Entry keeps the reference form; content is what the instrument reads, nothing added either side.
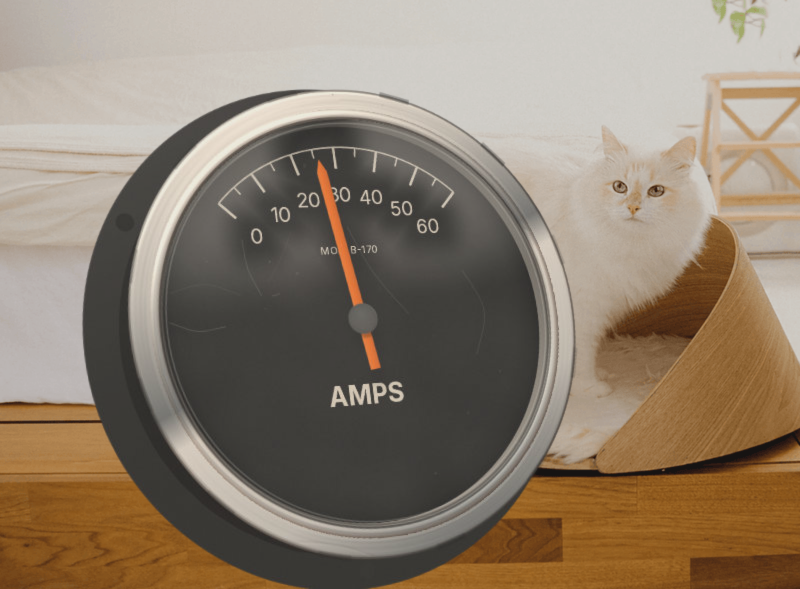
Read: 25A
